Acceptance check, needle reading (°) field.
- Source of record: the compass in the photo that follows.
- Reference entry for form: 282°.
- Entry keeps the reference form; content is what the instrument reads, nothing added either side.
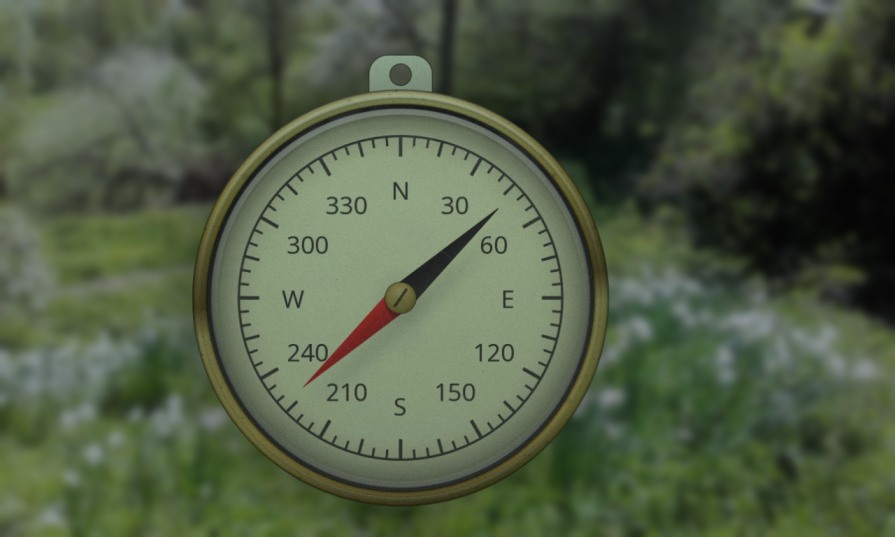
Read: 227.5°
